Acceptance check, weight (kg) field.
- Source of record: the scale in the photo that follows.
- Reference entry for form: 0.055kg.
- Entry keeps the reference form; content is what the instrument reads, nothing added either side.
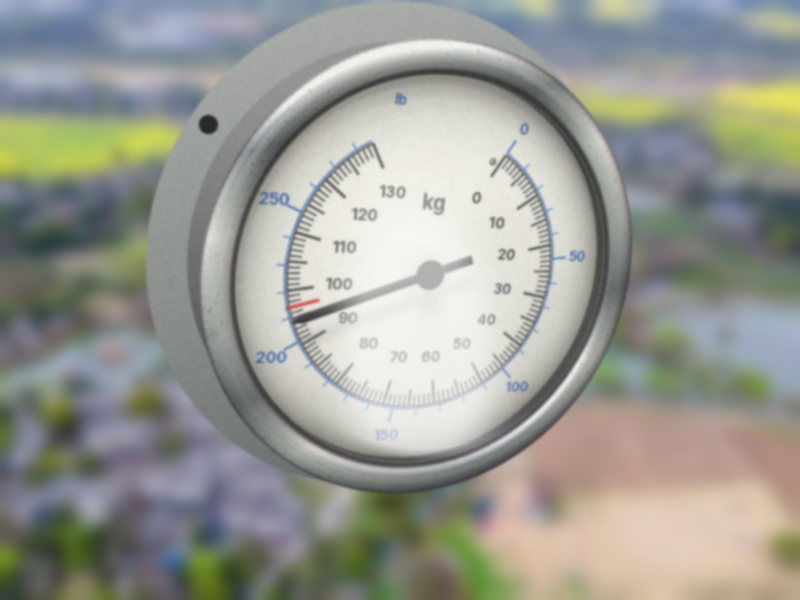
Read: 95kg
